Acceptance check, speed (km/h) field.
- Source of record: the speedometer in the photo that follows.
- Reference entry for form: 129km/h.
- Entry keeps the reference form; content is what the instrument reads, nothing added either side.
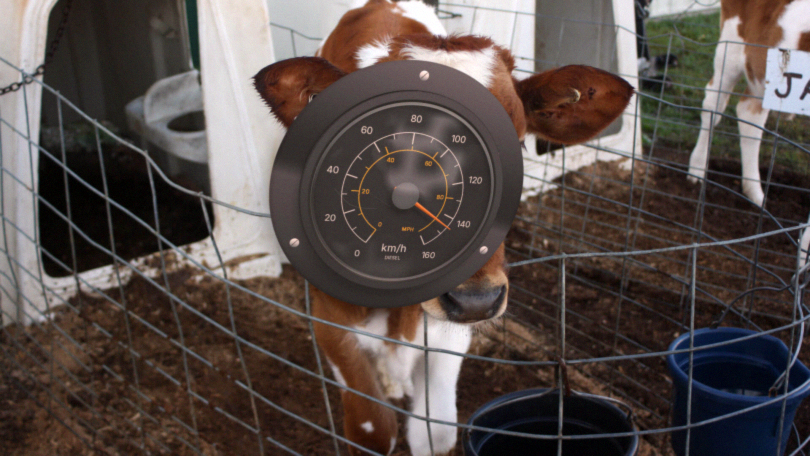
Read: 145km/h
